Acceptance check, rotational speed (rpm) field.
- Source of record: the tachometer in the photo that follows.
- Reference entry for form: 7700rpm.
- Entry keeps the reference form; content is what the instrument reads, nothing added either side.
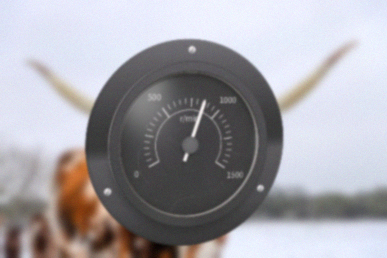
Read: 850rpm
